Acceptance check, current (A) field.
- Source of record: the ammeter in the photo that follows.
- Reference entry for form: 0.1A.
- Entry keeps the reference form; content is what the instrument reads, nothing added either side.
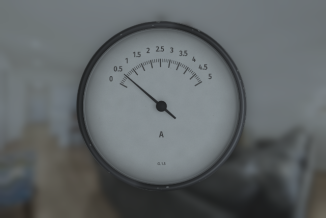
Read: 0.5A
